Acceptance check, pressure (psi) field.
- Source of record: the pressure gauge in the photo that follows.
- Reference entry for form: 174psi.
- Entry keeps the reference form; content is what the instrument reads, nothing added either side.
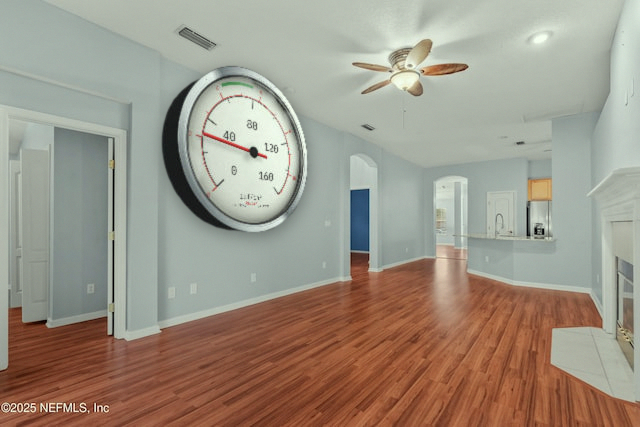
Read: 30psi
